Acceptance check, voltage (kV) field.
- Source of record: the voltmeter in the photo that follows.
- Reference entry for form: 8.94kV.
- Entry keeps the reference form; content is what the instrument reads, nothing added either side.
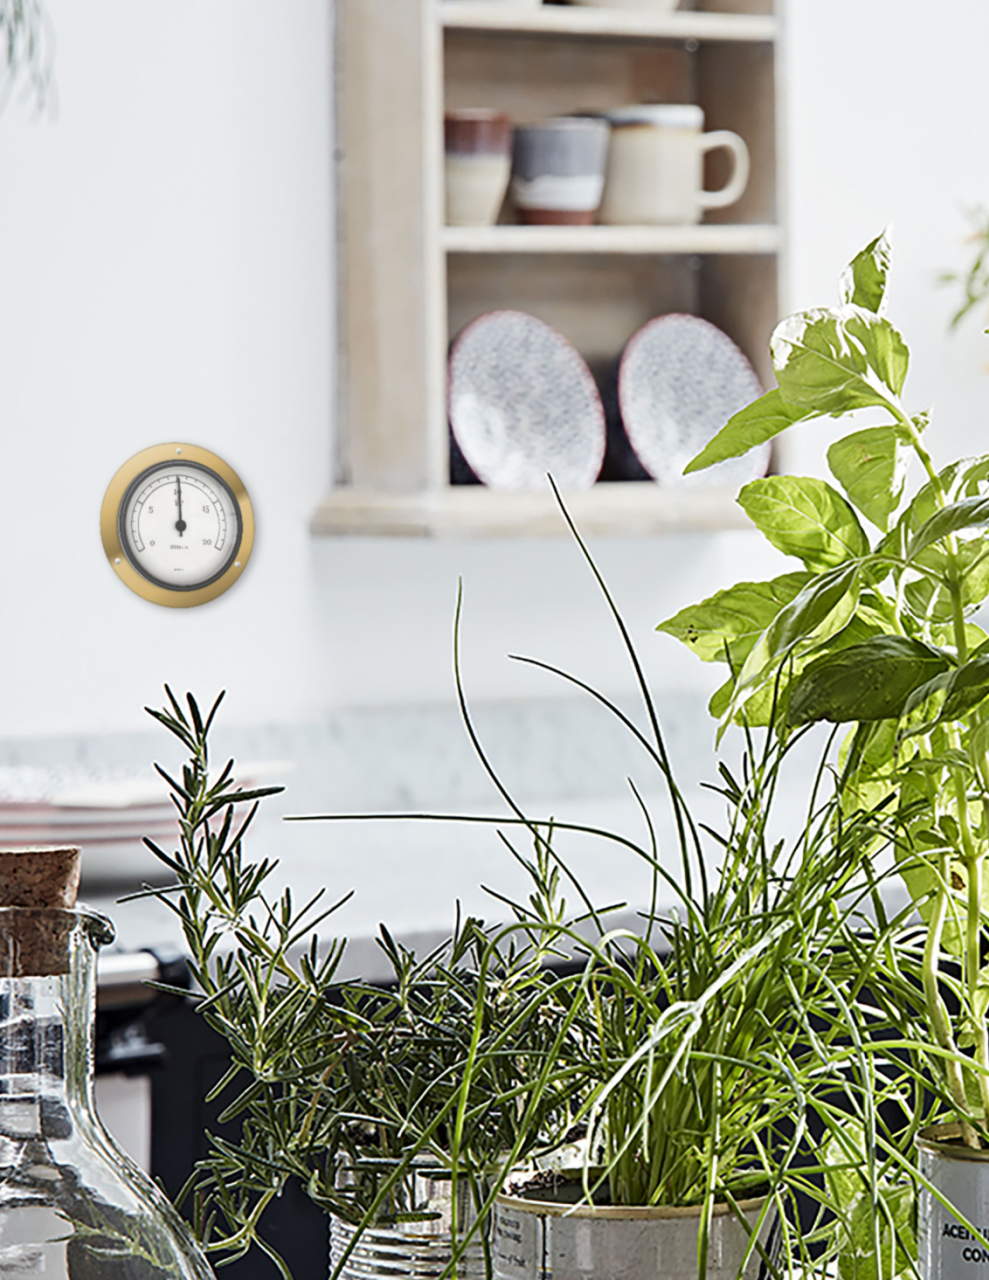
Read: 10kV
